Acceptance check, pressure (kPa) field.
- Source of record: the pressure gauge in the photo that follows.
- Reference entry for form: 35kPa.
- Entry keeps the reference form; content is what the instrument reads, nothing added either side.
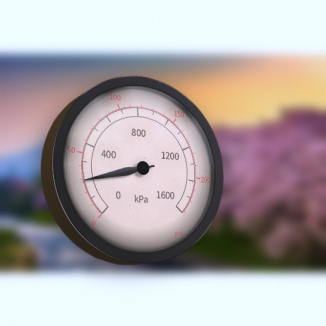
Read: 200kPa
